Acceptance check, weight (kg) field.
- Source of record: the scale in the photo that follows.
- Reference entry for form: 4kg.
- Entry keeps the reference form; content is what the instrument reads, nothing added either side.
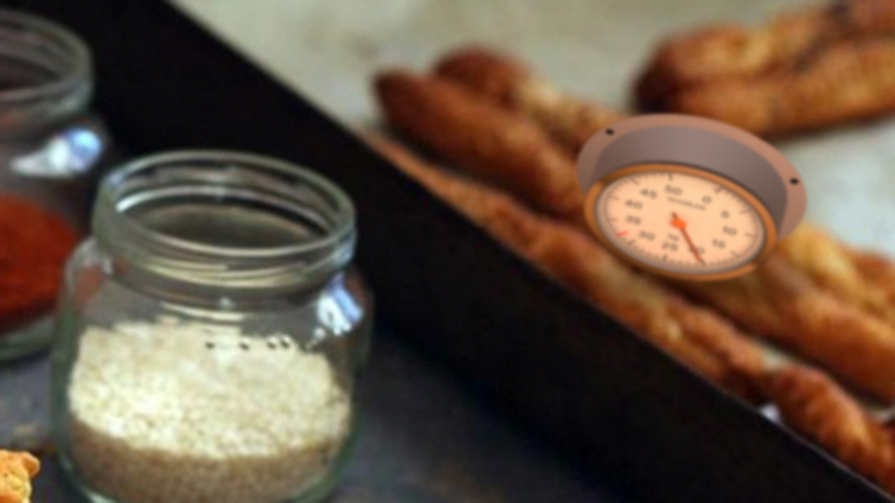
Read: 20kg
